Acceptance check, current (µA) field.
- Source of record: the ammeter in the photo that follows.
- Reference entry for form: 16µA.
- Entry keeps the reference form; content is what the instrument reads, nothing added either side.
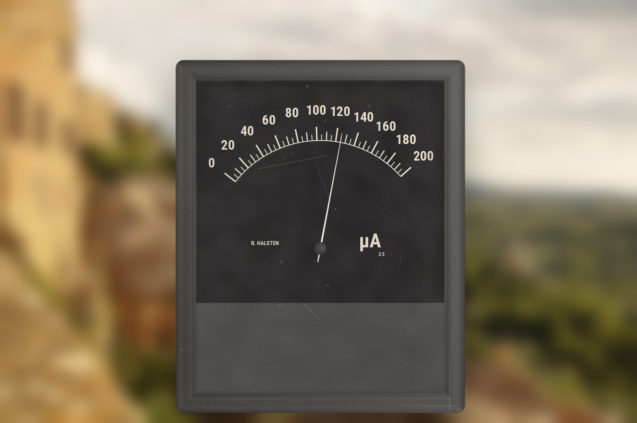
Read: 125µA
